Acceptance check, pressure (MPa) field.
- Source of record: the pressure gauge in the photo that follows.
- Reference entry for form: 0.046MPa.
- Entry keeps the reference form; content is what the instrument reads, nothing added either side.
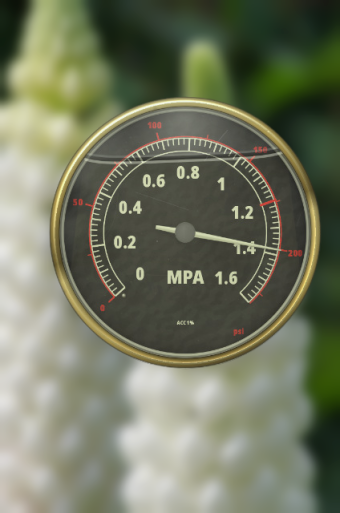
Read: 1.38MPa
